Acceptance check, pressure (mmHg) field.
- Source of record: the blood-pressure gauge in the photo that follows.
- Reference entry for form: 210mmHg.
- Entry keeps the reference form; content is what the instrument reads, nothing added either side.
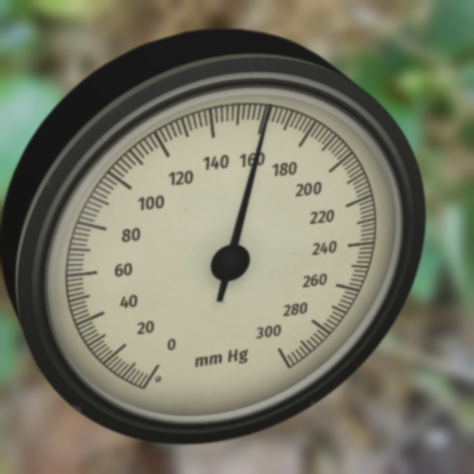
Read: 160mmHg
